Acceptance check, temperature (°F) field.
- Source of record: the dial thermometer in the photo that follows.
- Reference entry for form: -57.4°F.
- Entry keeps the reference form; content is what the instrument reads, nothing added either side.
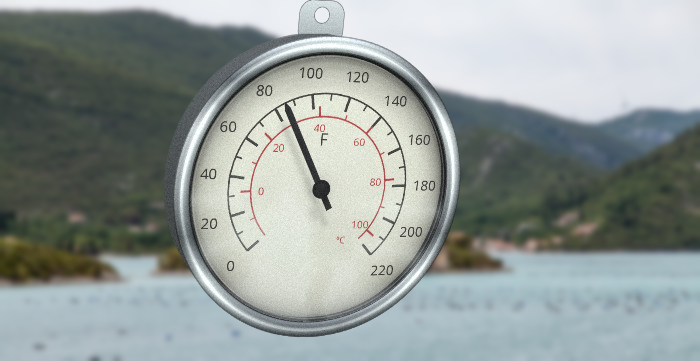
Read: 85°F
